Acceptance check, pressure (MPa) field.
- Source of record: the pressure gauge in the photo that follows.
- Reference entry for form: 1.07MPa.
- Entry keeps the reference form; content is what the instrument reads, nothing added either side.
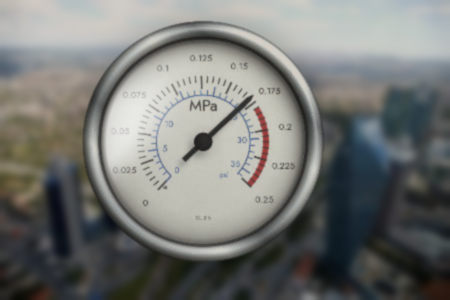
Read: 0.17MPa
